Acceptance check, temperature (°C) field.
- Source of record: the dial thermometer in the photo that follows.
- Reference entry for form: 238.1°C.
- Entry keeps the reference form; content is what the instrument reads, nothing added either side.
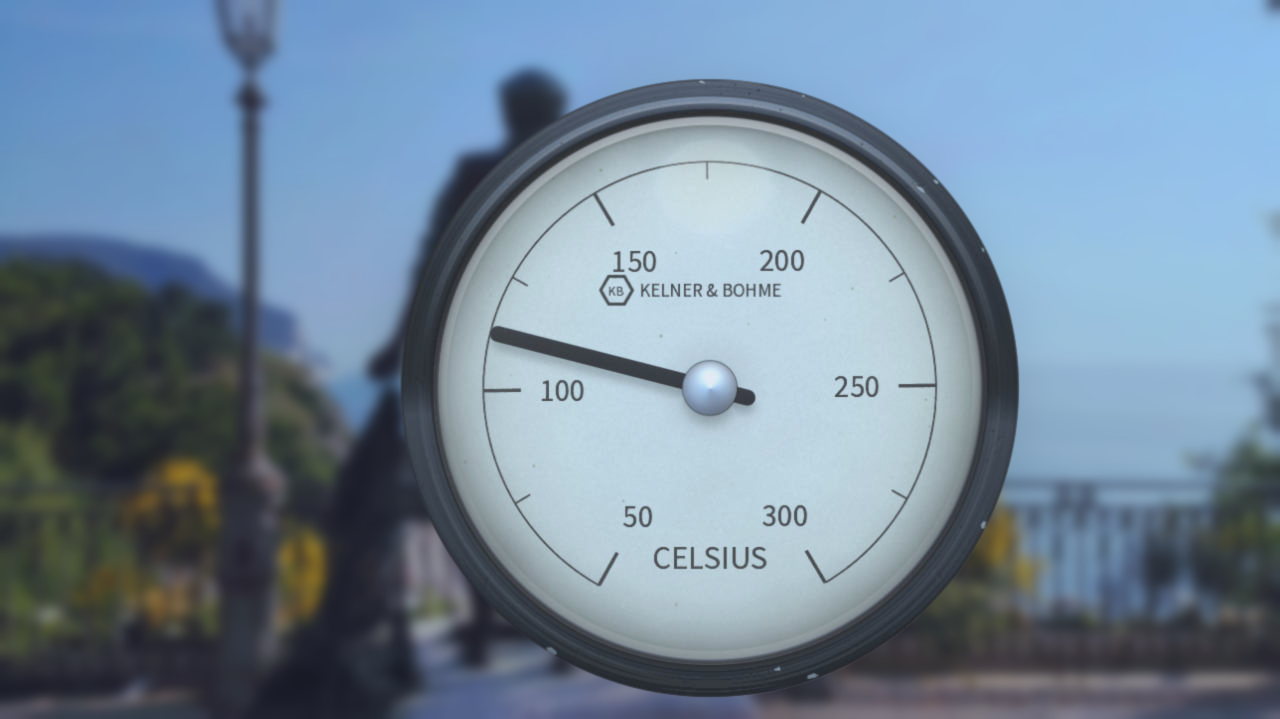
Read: 112.5°C
